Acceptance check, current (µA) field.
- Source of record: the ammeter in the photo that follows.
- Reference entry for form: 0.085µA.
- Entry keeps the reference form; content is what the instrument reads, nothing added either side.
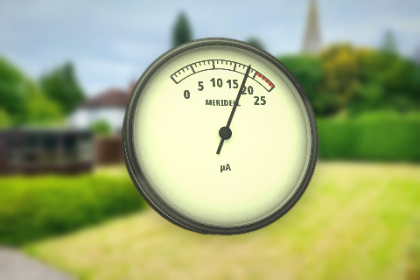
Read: 18µA
